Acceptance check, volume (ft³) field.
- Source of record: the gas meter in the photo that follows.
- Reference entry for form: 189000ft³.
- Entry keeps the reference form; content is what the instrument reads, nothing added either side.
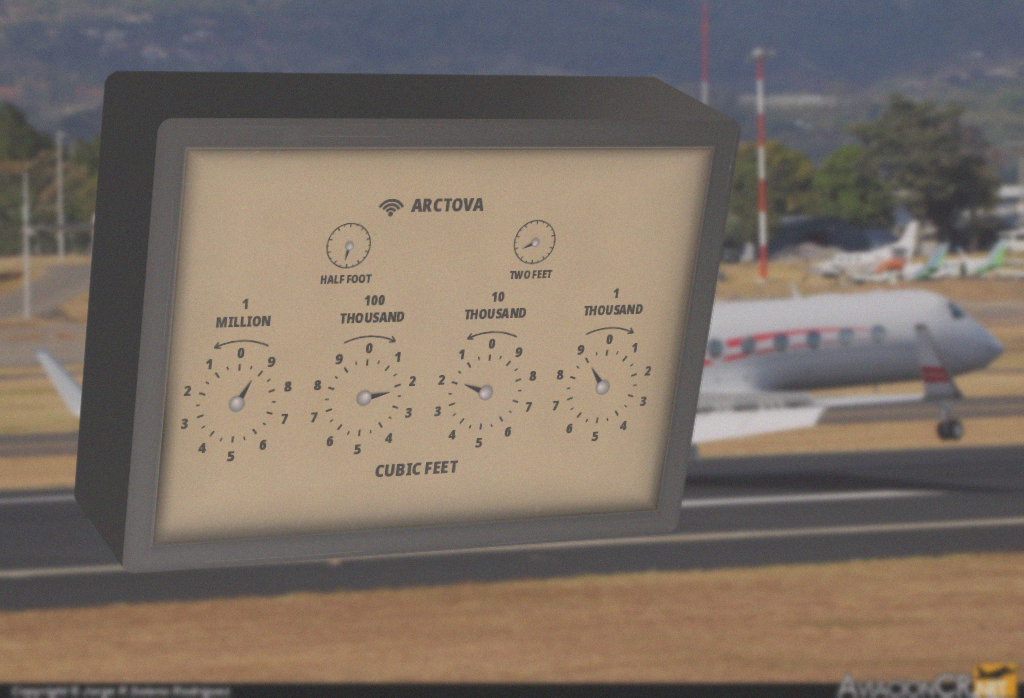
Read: 921900ft³
